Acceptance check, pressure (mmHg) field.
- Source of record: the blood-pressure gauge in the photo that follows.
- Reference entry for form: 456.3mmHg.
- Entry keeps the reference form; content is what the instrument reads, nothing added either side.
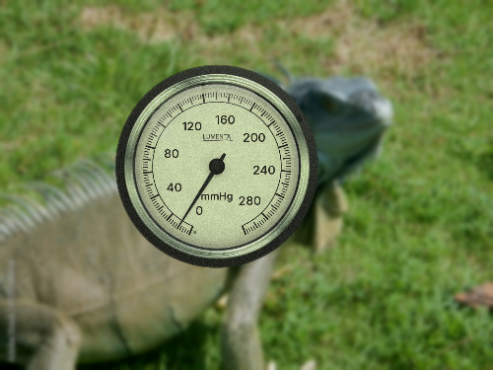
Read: 10mmHg
